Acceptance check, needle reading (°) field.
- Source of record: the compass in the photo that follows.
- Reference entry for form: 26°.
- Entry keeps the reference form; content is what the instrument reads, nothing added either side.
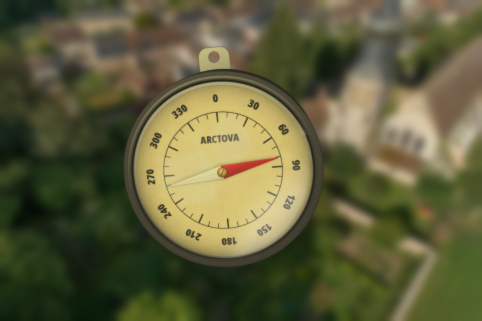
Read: 80°
